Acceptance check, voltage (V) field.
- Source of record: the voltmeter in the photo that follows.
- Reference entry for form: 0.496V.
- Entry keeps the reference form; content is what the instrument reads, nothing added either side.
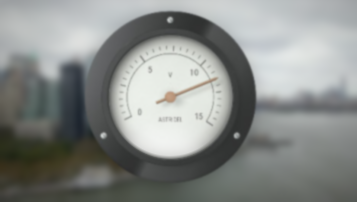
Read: 11.5V
